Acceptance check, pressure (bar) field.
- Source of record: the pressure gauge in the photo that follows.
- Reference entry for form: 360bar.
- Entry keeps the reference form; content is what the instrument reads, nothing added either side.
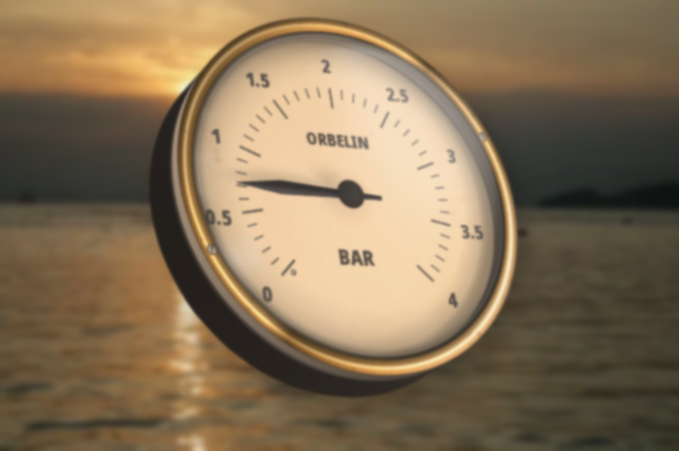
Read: 0.7bar
